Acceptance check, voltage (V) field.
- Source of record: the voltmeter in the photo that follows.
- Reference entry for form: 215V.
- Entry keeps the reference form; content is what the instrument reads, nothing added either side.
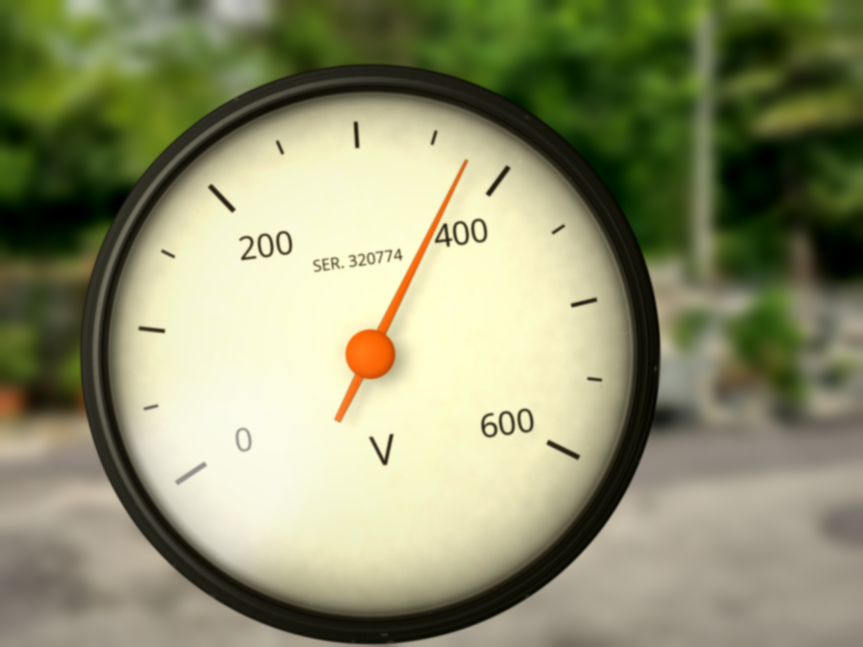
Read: 375V
